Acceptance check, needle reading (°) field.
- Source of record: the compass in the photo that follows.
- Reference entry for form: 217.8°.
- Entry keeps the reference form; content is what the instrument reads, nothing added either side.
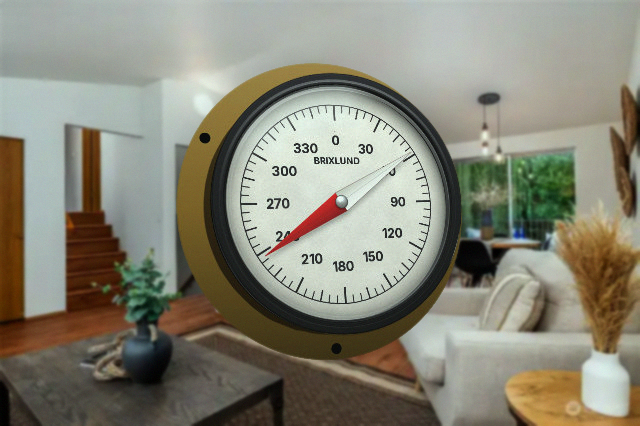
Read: 237.5°
